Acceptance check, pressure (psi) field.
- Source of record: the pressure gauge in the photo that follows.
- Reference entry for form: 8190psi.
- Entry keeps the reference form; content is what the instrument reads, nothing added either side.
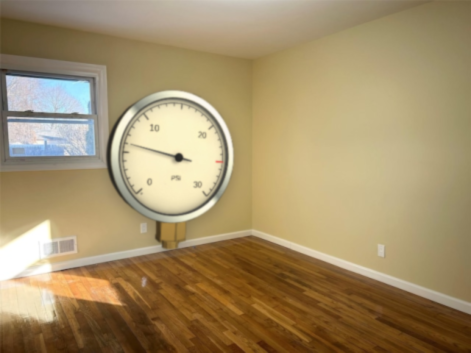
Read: 6psi
